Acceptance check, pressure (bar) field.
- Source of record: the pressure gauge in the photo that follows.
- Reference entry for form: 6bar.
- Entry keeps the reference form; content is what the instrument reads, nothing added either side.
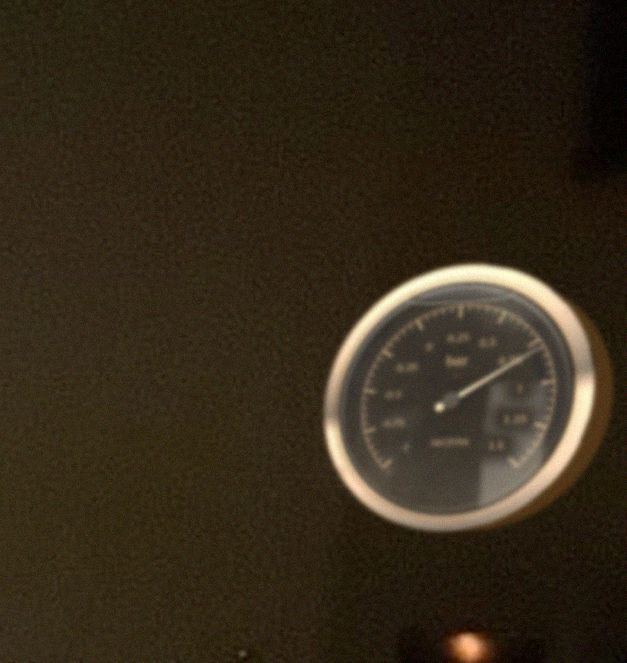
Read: 0.8bar
